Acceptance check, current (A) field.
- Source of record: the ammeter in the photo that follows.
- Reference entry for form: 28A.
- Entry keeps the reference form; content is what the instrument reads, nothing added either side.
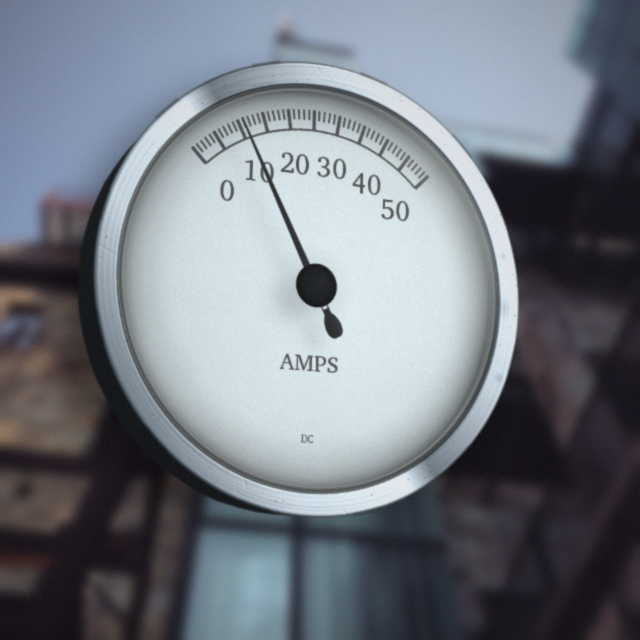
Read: 10A
